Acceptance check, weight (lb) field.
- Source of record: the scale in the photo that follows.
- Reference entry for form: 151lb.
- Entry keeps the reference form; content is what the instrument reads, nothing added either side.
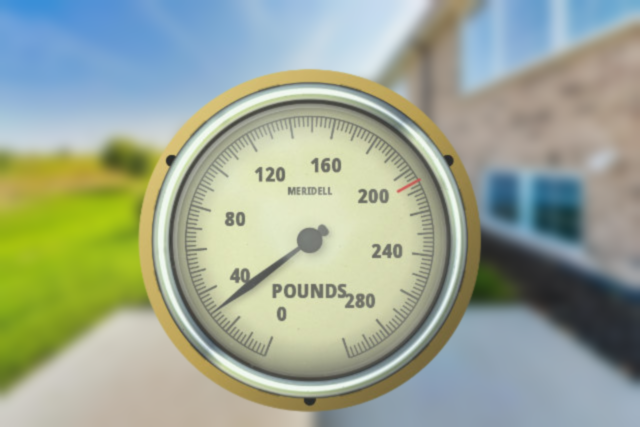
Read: 30lb
